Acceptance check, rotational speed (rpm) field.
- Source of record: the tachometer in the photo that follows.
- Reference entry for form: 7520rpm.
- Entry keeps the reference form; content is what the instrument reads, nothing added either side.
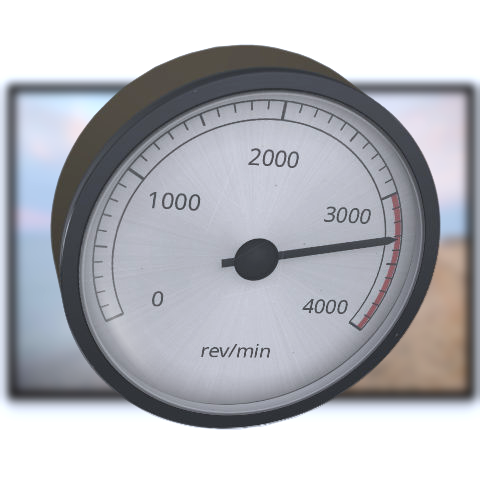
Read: 3300rpm
